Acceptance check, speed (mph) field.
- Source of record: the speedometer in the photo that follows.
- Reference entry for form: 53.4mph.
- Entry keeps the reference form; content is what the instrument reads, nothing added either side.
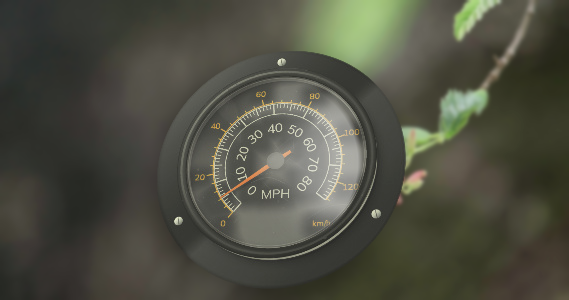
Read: 5mph
